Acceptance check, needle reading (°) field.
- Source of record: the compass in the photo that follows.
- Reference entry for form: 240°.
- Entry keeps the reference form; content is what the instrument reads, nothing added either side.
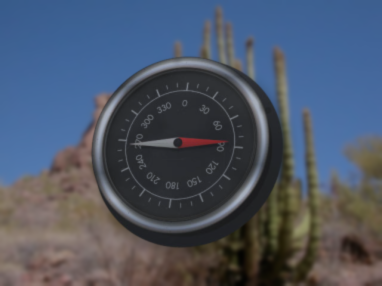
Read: 85°
